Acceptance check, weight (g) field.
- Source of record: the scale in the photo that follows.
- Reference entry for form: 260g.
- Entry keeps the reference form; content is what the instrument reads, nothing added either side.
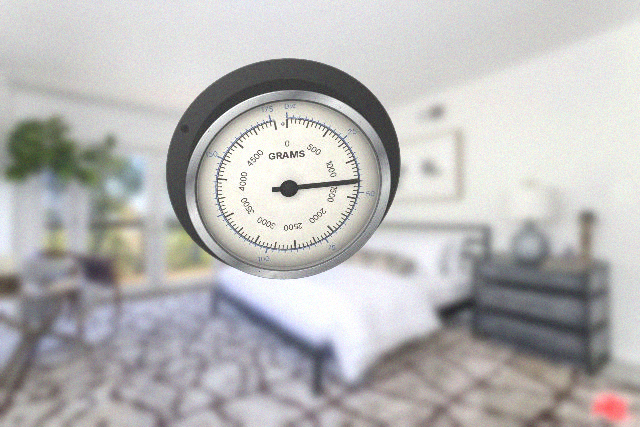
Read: 1250g
